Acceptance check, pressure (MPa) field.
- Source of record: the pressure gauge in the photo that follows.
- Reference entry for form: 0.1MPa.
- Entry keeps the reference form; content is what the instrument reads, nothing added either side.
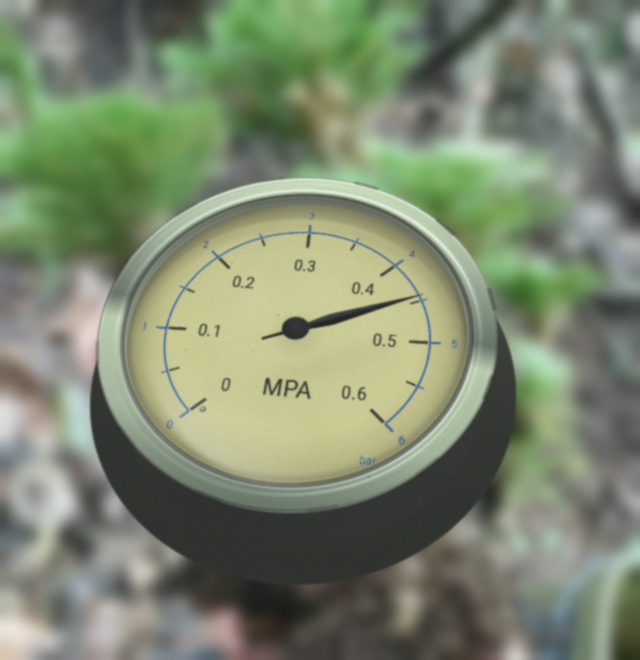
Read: 0.45MPa
